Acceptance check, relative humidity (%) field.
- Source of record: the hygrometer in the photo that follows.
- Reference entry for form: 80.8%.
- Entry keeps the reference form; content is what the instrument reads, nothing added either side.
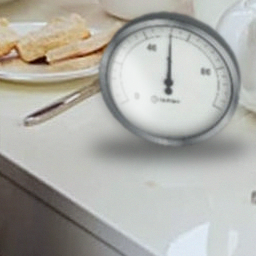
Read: 52%
